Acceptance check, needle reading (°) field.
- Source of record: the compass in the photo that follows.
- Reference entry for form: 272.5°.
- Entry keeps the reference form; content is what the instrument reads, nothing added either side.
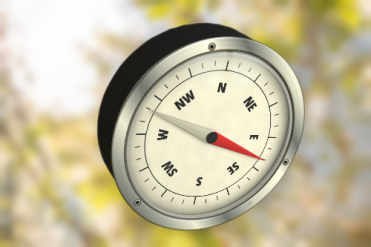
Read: 110°
